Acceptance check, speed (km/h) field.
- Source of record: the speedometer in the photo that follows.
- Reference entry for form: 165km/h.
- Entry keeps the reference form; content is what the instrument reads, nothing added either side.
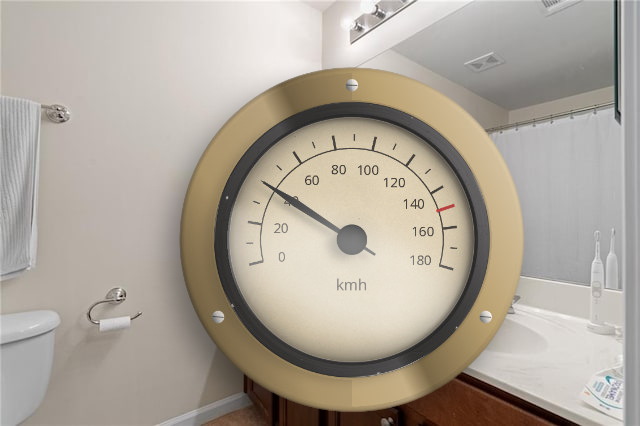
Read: 40km/h
